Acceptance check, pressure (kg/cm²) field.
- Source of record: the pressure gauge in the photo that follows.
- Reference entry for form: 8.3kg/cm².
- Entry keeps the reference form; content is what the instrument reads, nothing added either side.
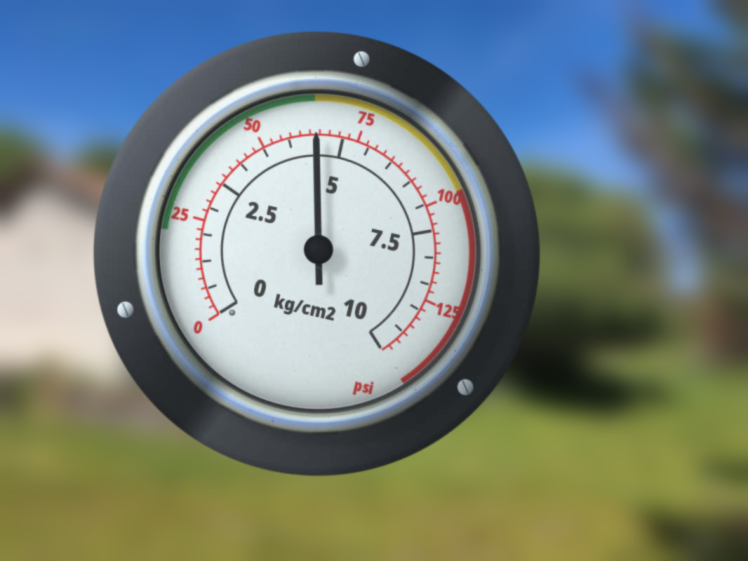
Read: 4.5kg/cm²
